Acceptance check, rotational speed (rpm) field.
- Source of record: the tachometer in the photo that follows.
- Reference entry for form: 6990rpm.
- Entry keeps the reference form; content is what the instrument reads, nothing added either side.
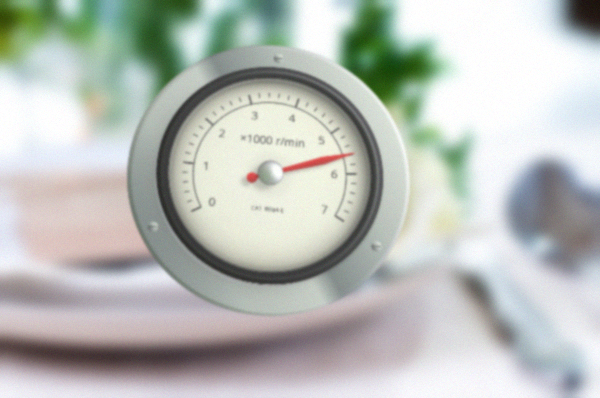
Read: 5600rpm
